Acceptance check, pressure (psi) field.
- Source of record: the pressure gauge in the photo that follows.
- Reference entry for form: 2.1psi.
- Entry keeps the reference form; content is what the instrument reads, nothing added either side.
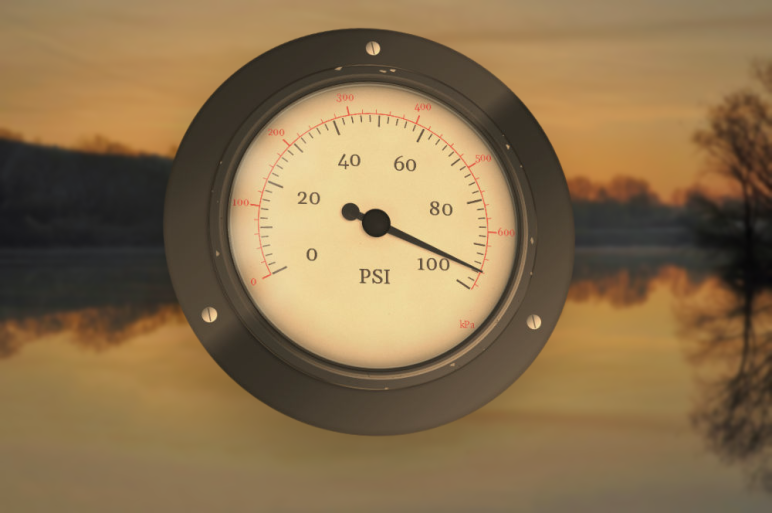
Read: 96psi
